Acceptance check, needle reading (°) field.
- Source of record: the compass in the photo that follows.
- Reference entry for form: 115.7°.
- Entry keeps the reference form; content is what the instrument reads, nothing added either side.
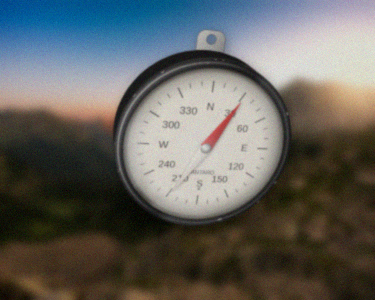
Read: 30°
